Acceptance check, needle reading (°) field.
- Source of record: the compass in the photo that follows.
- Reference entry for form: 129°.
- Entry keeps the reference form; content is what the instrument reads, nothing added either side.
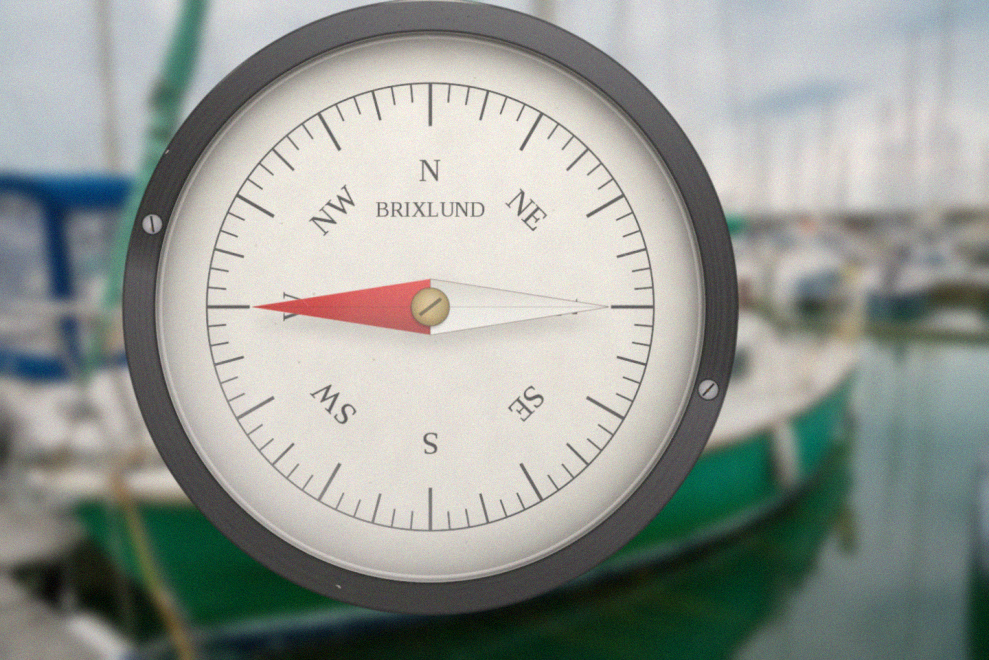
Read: 270°
